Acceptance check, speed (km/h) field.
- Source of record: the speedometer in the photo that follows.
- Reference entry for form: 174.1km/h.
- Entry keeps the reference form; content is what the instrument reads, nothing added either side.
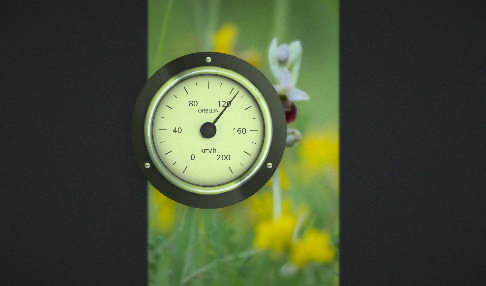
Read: 125km/h
